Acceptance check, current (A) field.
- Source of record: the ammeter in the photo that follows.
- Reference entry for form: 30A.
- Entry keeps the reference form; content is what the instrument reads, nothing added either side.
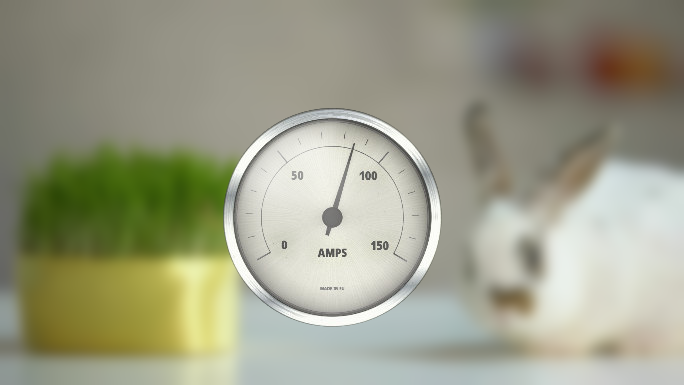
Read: 85A
